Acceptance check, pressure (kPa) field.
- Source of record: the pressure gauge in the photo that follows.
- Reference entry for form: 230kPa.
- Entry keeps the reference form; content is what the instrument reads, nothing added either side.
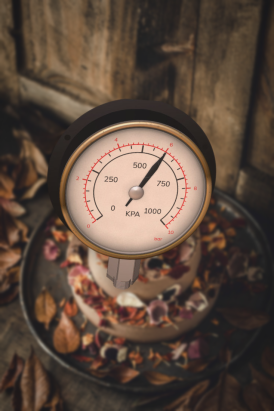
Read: 600kPa
